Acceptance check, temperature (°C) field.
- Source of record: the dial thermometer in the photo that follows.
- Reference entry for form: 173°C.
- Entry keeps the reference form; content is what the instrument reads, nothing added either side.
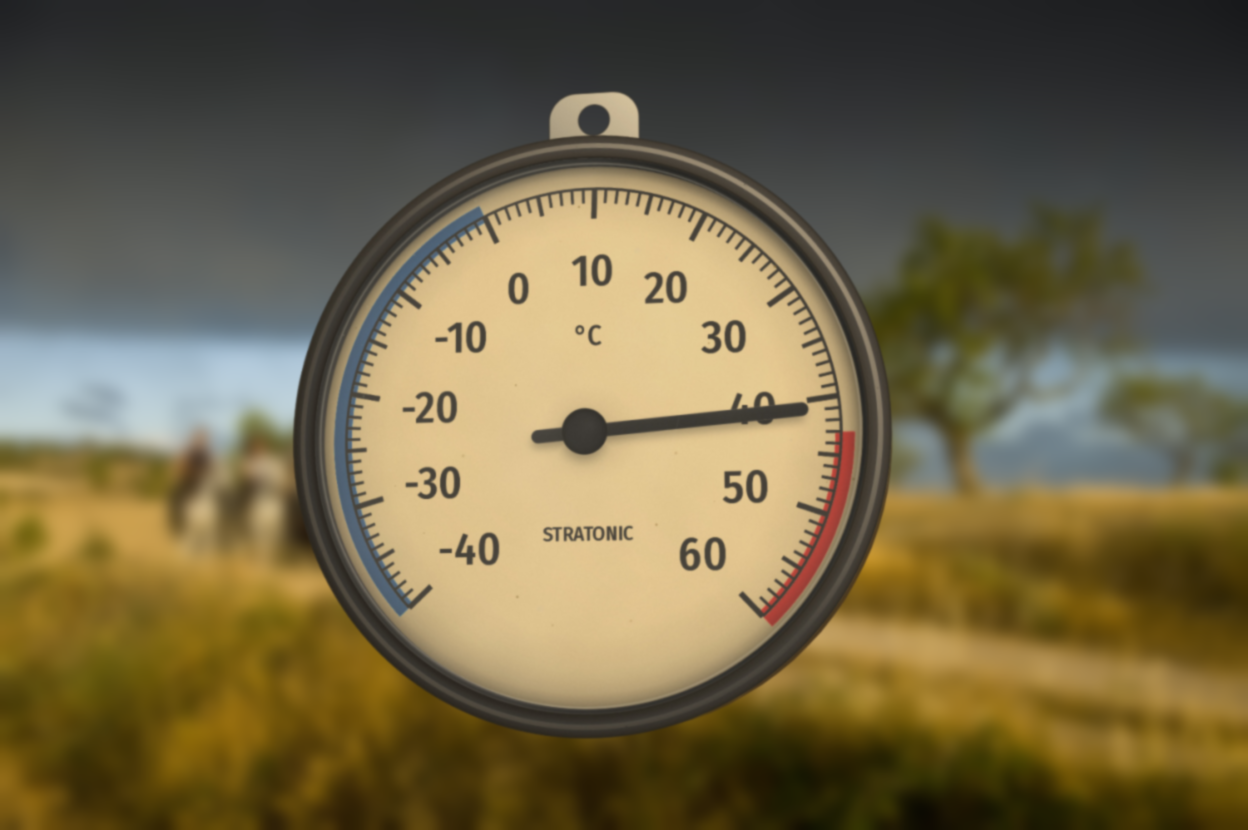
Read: 41°C
